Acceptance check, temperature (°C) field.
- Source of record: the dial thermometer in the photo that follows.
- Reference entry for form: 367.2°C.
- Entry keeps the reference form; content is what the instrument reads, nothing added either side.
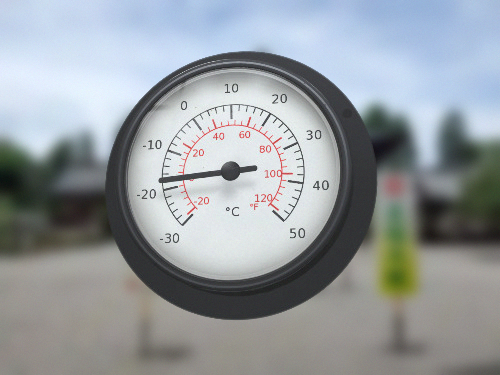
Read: -18°C
